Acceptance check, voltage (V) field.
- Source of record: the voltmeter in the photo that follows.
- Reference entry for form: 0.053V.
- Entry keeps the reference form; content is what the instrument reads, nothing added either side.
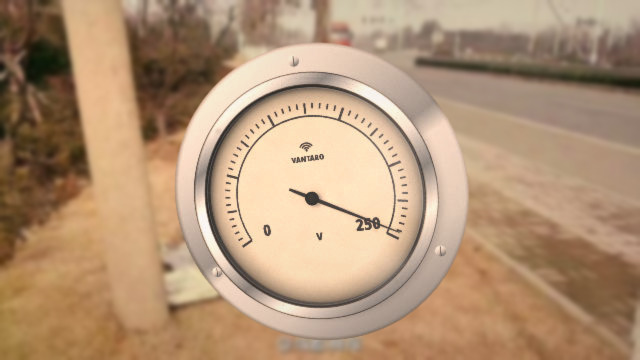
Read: 245V
